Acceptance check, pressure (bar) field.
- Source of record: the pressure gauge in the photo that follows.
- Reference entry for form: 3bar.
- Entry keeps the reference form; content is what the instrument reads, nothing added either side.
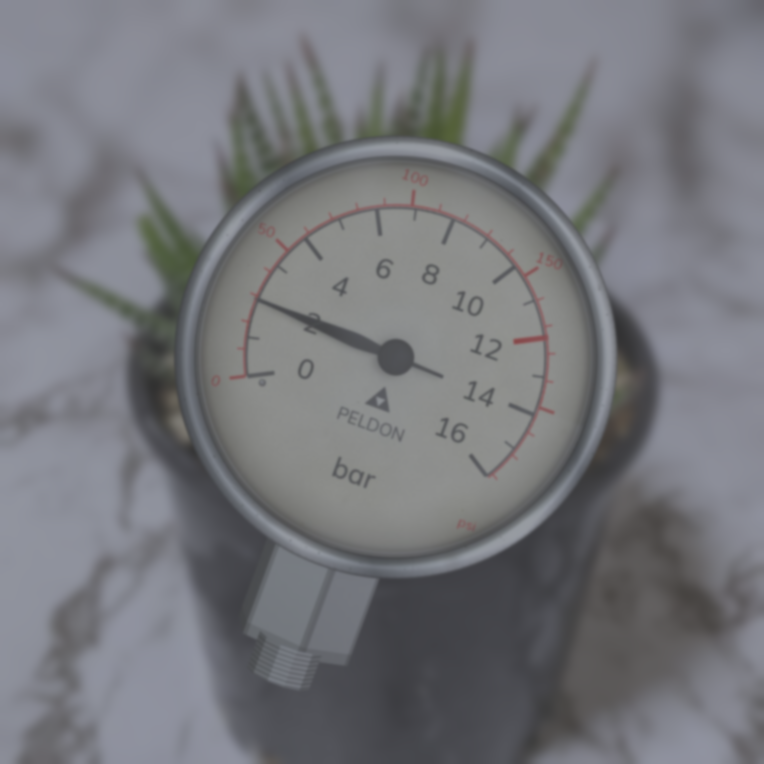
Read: 2bar
